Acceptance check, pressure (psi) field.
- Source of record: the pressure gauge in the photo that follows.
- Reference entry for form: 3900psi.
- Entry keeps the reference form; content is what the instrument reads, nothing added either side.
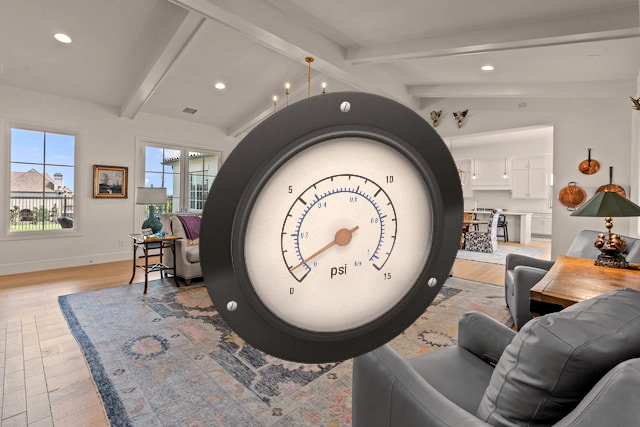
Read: 1psi
